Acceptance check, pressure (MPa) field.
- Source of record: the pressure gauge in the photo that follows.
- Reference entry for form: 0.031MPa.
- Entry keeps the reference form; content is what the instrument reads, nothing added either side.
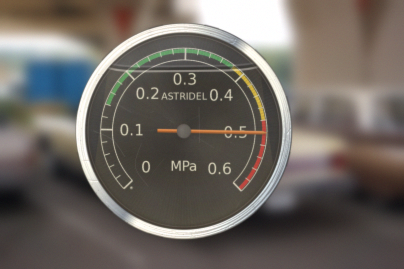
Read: 0.5MPa
